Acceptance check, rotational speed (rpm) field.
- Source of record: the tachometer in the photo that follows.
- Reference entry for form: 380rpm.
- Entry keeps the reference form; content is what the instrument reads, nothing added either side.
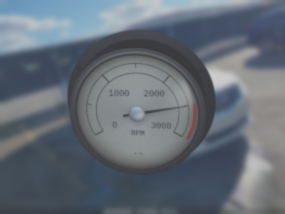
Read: 2500rpm
